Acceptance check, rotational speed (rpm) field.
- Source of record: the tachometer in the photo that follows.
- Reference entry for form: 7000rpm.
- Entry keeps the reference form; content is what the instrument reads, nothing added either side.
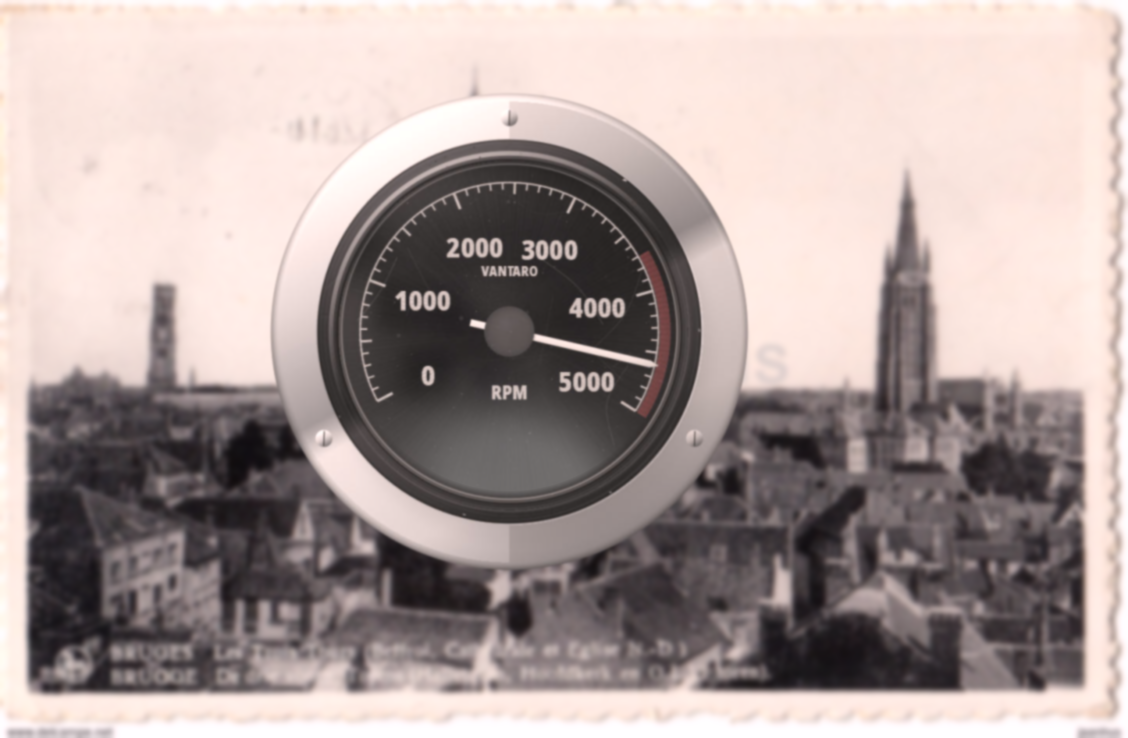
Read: 4600rpm
